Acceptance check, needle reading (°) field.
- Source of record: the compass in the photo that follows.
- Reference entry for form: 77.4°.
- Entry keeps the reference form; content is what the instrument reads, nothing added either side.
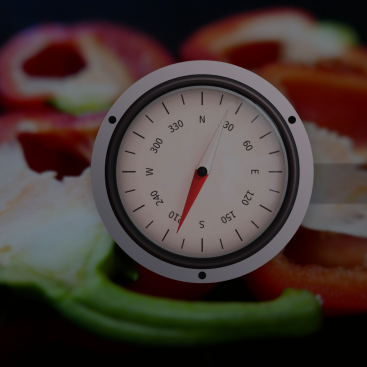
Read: 202.5°
